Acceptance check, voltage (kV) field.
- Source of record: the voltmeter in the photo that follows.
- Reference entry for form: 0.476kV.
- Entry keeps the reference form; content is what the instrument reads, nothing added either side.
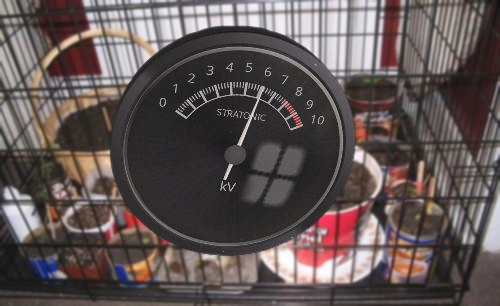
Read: 6kV
